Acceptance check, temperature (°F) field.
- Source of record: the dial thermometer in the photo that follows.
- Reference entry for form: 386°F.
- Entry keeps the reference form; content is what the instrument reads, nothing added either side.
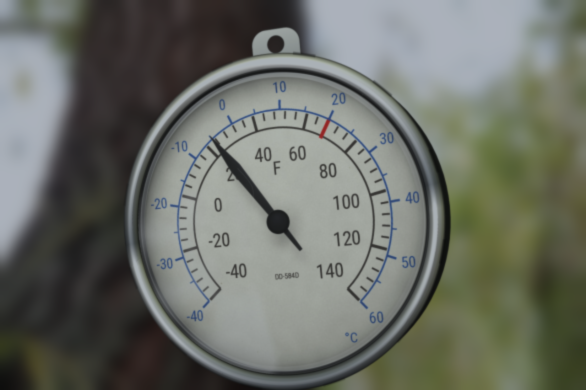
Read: 24°F
